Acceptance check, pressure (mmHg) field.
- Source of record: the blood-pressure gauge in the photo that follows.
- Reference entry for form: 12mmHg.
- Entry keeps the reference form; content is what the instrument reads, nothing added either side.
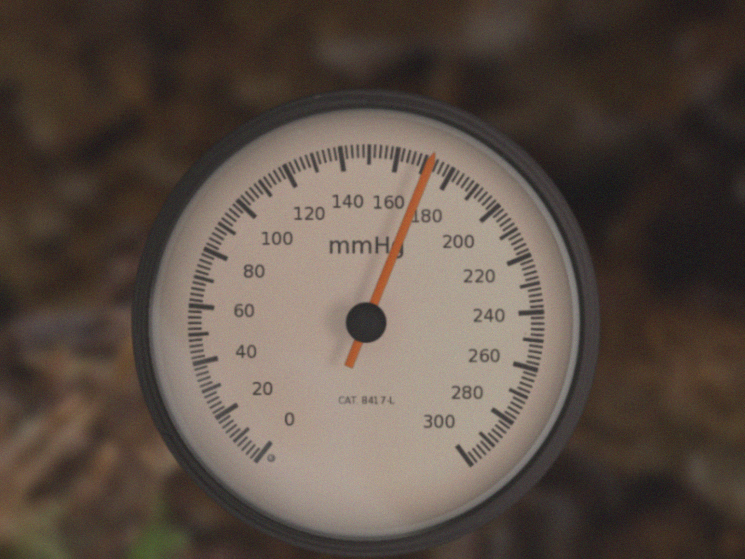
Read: 172mmHg
